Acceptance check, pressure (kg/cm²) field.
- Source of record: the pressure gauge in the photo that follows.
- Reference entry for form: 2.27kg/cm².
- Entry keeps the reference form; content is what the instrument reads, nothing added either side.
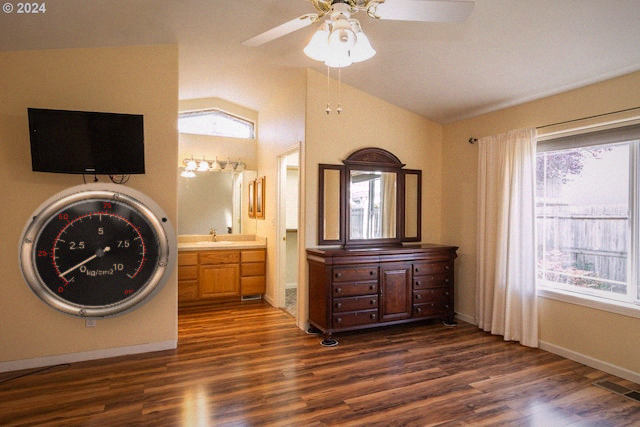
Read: 0.5kg/cm²
